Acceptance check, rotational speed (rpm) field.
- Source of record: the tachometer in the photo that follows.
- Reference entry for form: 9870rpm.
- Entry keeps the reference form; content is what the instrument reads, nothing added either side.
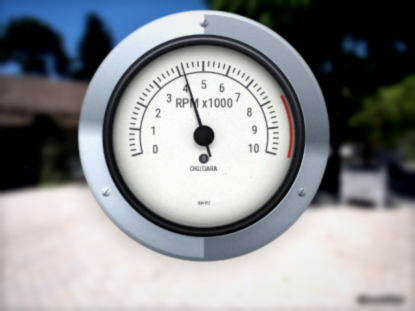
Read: 4200rpm
